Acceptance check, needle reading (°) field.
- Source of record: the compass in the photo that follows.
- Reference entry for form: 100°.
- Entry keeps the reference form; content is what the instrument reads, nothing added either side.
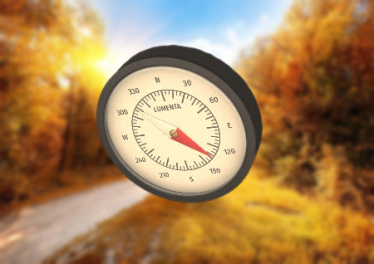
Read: 135°
